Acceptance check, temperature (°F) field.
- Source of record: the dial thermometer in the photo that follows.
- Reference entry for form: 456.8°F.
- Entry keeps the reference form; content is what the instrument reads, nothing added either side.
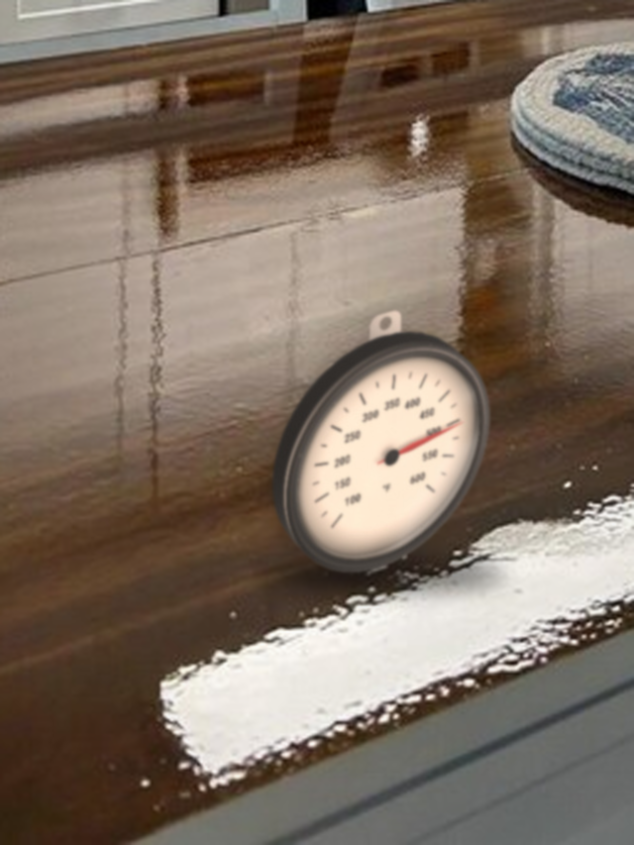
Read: 500°F
